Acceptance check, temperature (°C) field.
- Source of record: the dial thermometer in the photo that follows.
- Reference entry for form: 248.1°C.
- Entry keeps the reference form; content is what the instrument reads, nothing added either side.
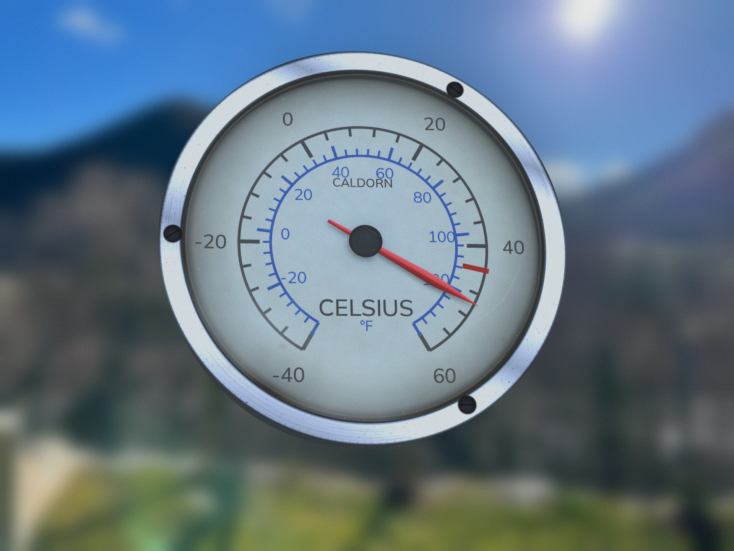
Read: 50°C
